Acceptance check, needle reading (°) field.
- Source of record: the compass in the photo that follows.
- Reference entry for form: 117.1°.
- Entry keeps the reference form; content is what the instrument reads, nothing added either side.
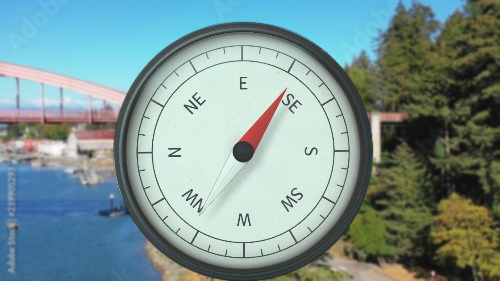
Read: 125°
